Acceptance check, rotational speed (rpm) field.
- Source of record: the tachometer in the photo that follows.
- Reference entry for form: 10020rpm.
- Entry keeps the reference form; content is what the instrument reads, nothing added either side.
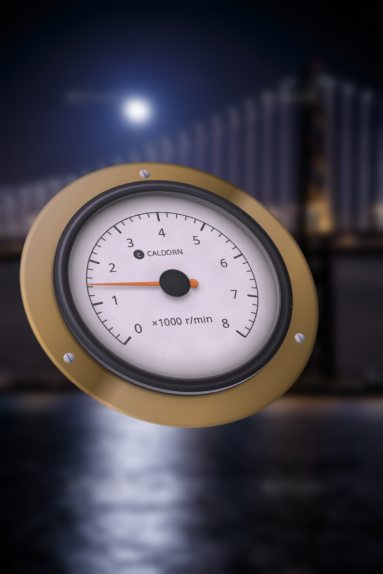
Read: 1400rpm
